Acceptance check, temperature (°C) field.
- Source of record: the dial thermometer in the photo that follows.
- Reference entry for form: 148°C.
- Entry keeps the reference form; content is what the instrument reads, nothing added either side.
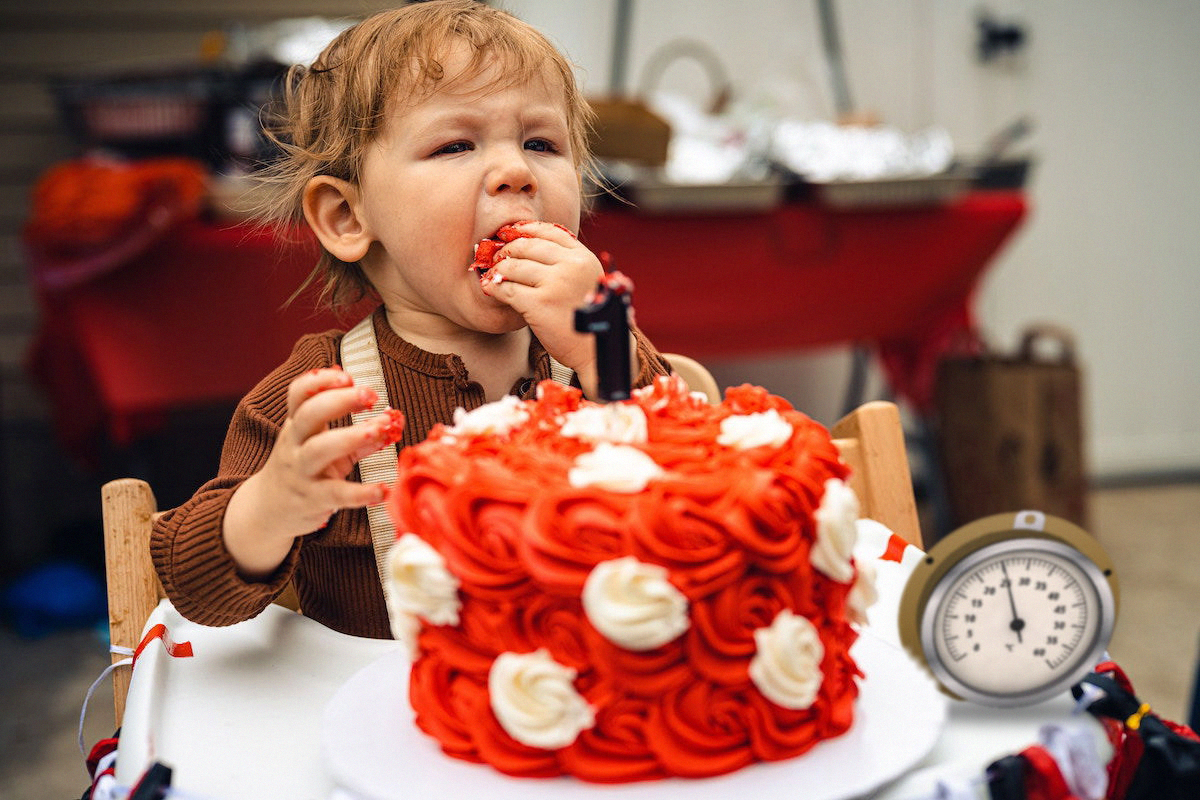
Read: 25°C
